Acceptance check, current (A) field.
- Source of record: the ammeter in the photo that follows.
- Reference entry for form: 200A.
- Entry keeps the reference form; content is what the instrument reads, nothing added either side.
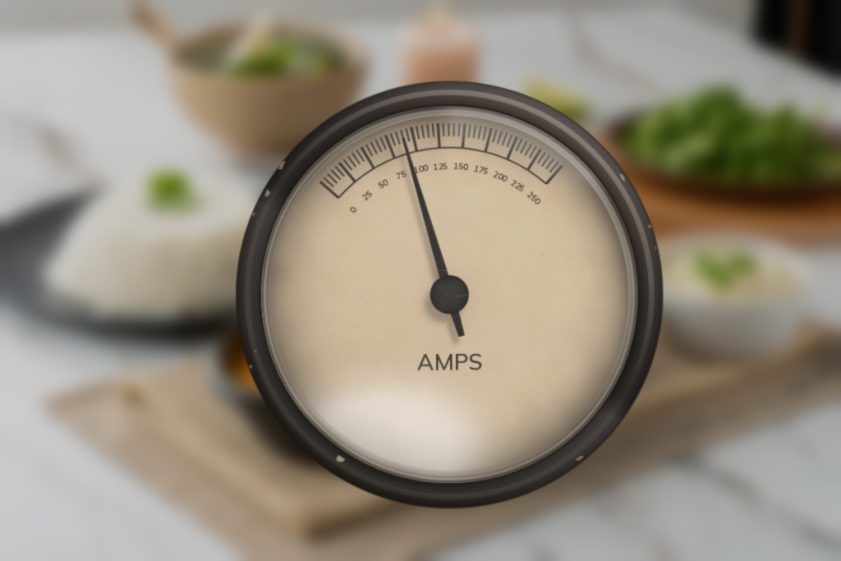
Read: 90A
